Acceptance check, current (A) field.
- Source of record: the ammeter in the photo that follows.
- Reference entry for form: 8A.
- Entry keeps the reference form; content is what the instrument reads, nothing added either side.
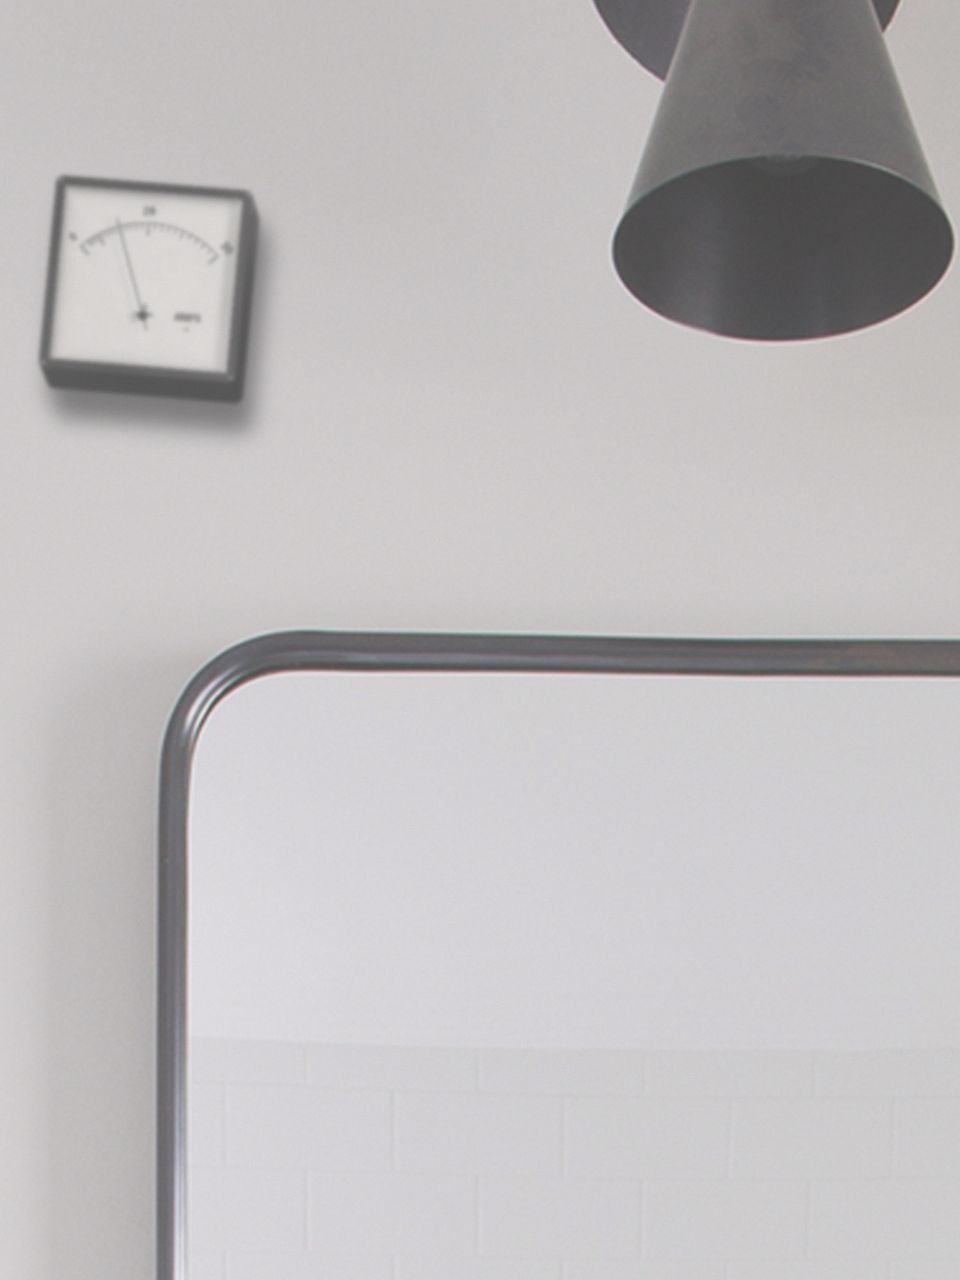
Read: 15A
